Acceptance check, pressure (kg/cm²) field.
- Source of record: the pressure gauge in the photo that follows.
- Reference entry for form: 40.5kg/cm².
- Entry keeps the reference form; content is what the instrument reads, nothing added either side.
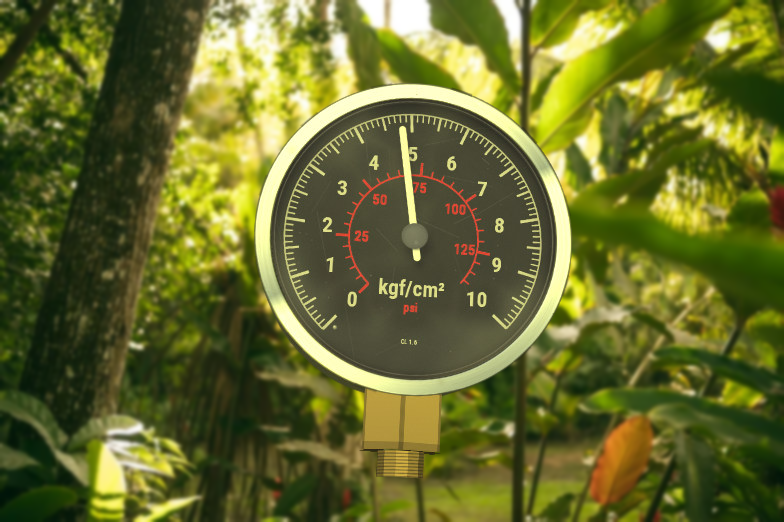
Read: 4.8kg/cm²
